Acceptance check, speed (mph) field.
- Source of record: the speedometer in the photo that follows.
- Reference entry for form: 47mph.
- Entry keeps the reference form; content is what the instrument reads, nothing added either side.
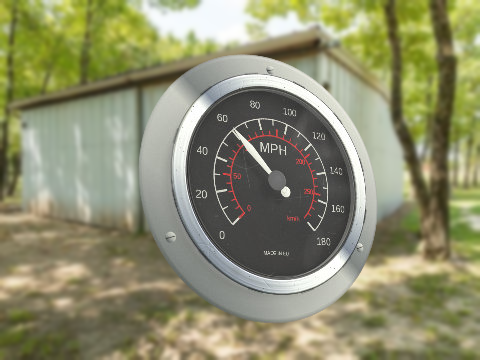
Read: 60mph
